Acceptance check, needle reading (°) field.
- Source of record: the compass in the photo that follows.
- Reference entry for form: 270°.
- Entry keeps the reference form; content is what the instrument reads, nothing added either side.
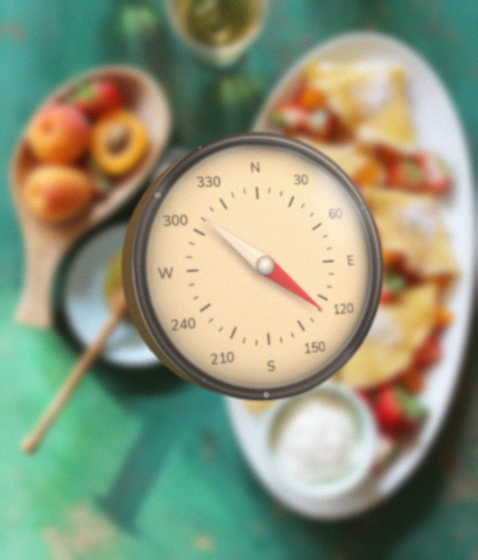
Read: 130°
